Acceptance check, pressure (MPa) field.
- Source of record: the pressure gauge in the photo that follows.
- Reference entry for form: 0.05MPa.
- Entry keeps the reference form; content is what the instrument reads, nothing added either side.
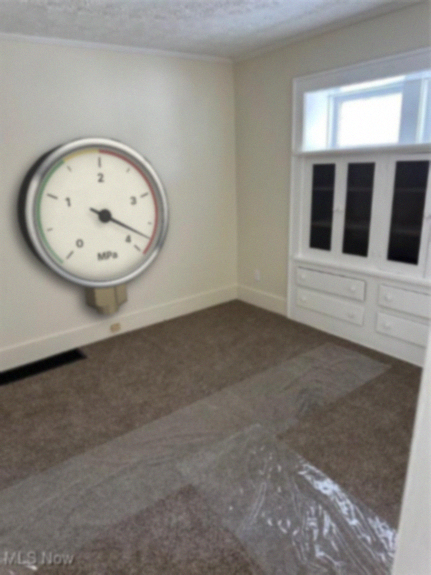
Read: 3.75MPa
